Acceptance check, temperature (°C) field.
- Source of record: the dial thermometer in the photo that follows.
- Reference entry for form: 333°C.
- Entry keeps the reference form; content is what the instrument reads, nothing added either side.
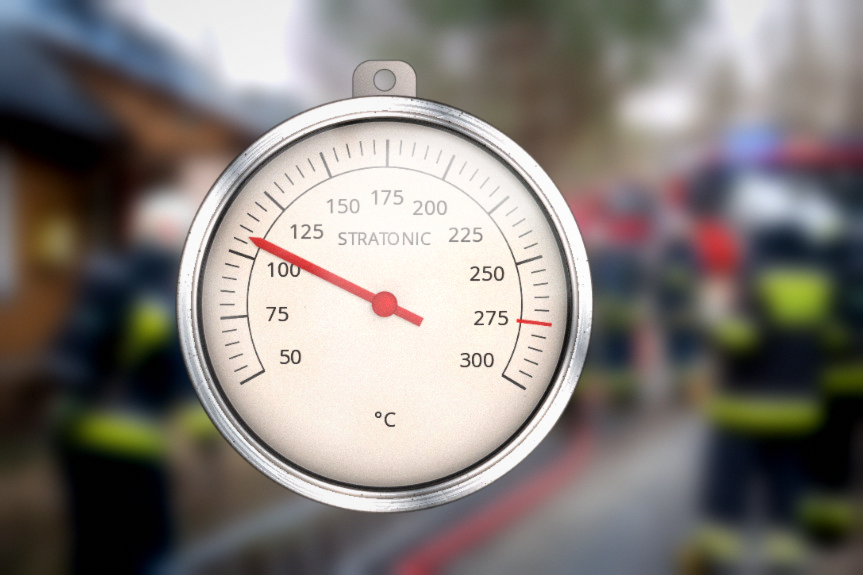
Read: 107.5°C
